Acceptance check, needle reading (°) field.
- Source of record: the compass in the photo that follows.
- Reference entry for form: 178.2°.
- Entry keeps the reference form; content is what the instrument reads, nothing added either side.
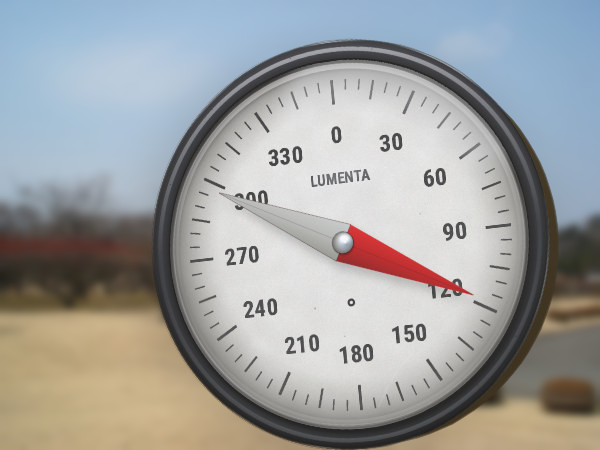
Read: 117.5°
